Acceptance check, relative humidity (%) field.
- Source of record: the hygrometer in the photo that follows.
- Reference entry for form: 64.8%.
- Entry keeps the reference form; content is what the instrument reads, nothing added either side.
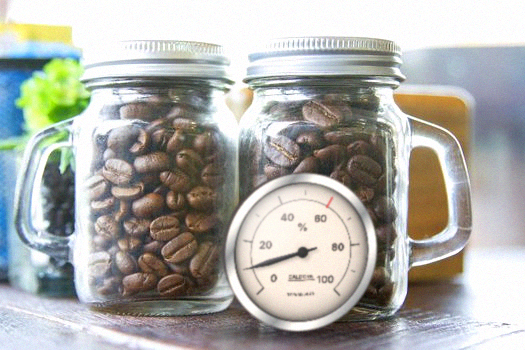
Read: 10%
